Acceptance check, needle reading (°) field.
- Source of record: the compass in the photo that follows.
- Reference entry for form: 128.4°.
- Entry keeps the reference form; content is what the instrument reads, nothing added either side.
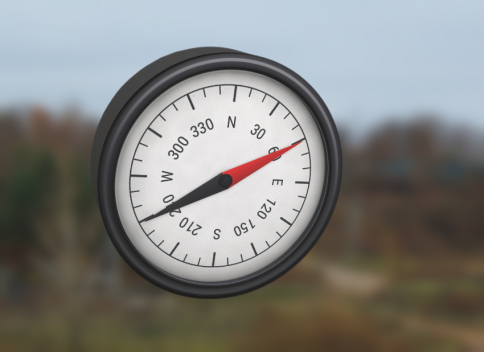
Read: 60°
